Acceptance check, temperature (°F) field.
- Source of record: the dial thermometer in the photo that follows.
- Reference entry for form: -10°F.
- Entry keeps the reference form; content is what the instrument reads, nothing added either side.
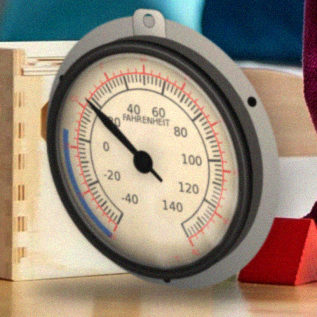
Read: 20°F
